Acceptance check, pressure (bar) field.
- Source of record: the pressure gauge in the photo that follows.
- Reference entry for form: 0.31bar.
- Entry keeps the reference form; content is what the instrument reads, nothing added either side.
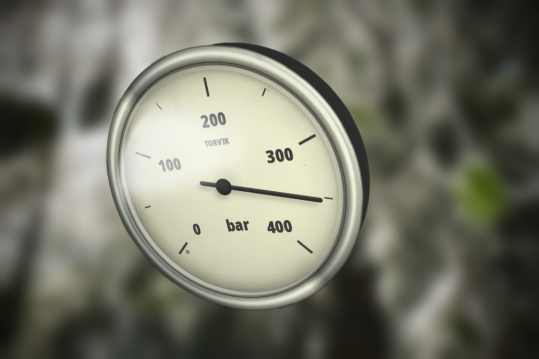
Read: 350bar
